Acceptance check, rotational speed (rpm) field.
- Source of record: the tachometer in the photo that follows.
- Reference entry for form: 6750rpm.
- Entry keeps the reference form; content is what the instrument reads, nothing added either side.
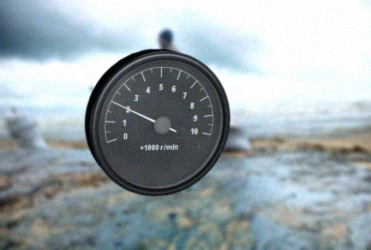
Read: 2000rpm
